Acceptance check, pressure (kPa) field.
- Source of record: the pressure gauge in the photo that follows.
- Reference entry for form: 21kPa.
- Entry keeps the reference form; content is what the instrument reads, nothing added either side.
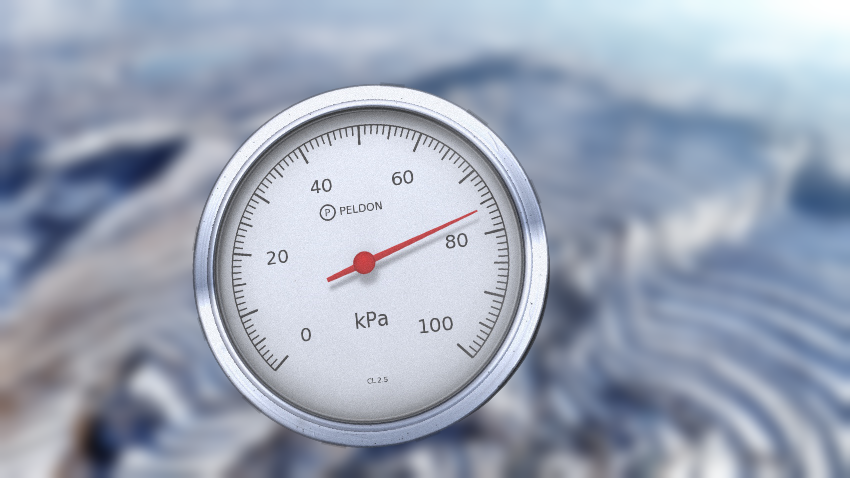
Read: 76kPa
